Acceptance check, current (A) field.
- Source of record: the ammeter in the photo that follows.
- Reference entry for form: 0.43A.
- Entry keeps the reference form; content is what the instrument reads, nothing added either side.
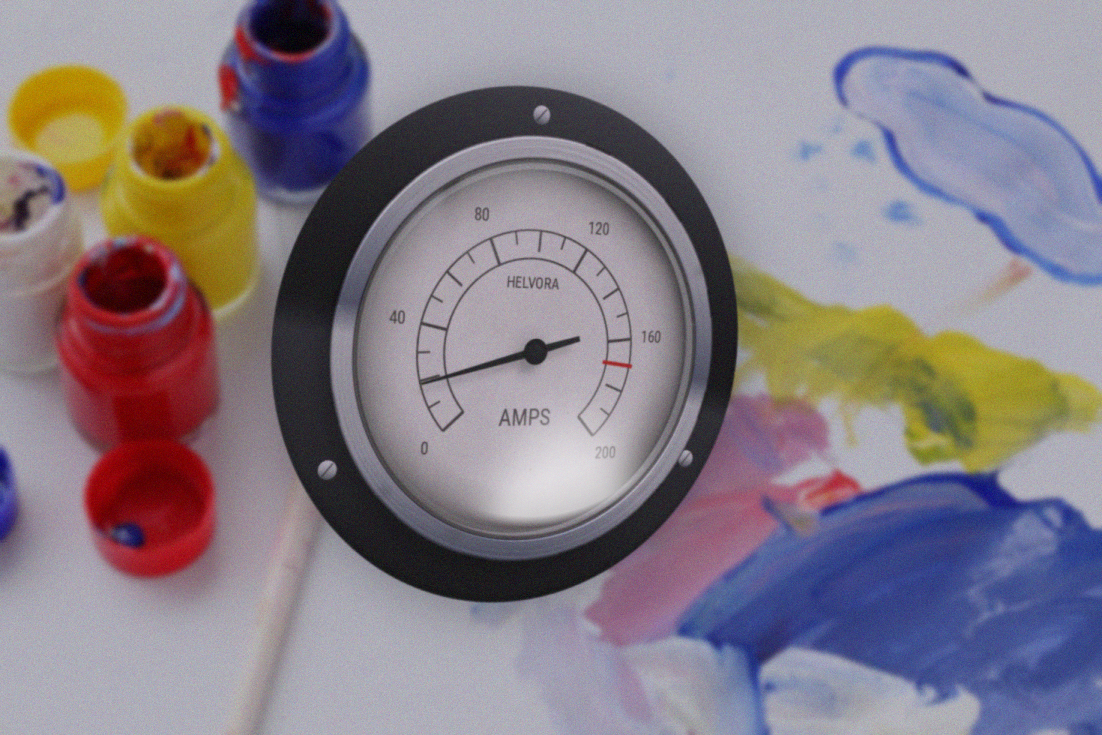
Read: 20A
